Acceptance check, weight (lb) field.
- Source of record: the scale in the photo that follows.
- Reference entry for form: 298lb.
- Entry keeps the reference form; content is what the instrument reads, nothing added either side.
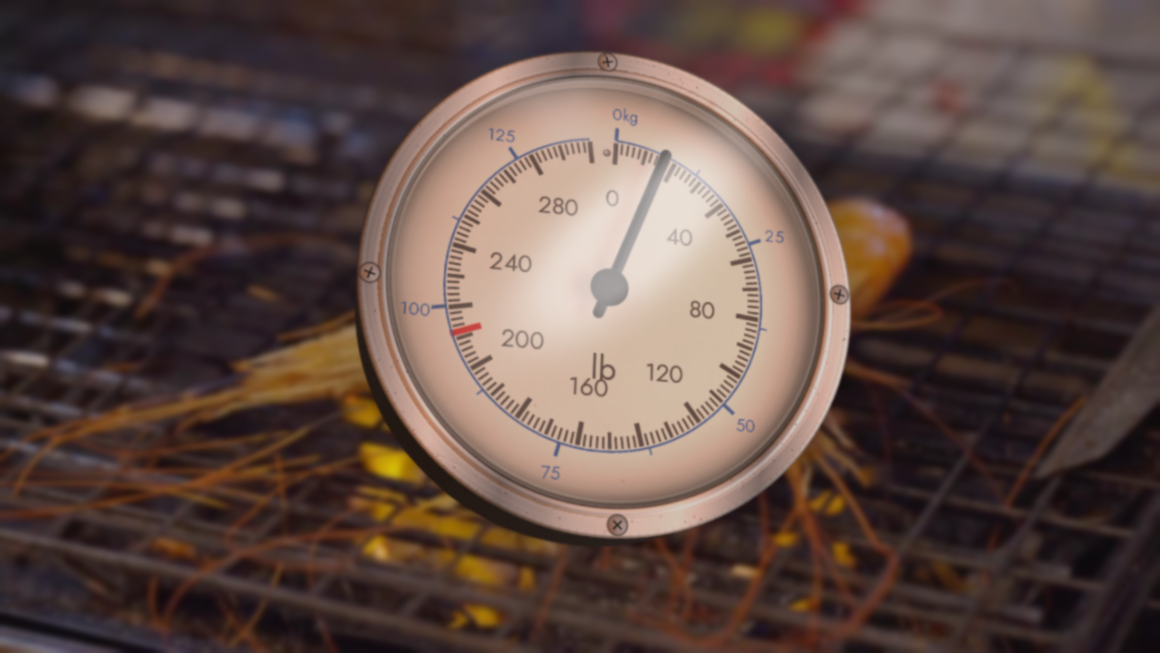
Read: 16lb
